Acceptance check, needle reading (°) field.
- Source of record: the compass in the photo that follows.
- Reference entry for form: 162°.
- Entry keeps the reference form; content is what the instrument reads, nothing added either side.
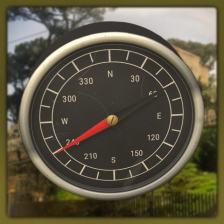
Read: 240°
